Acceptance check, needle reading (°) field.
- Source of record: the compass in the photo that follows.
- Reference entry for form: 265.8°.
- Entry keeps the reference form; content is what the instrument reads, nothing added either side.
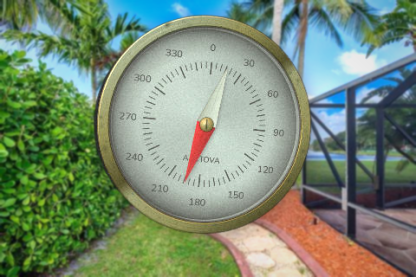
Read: 195°
